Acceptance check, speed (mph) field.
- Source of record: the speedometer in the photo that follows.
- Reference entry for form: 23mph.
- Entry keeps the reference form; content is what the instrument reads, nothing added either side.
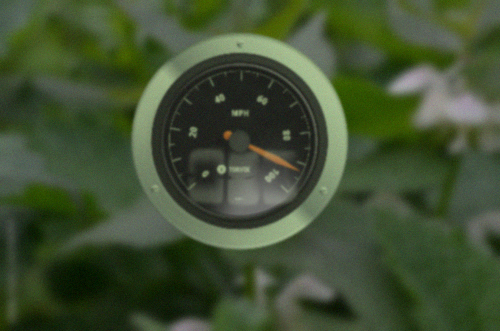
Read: 92.5mph
